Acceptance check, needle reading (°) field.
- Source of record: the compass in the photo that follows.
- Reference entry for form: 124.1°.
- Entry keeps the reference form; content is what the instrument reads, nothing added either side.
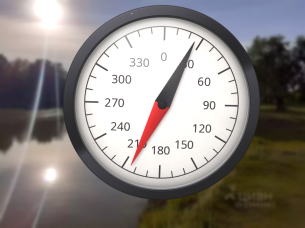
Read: 205°
